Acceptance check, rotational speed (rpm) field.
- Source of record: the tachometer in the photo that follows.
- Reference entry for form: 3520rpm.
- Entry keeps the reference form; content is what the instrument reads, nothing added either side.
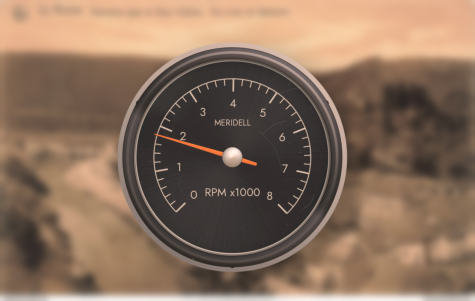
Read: 1800rpm
